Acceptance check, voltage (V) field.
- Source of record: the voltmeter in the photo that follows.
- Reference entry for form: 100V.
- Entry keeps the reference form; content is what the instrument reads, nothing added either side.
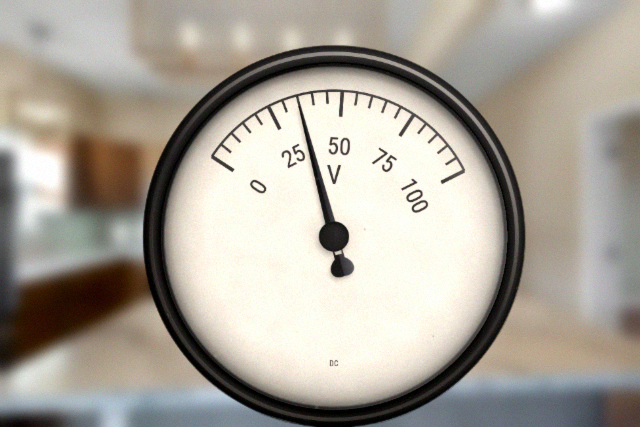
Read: 35V
